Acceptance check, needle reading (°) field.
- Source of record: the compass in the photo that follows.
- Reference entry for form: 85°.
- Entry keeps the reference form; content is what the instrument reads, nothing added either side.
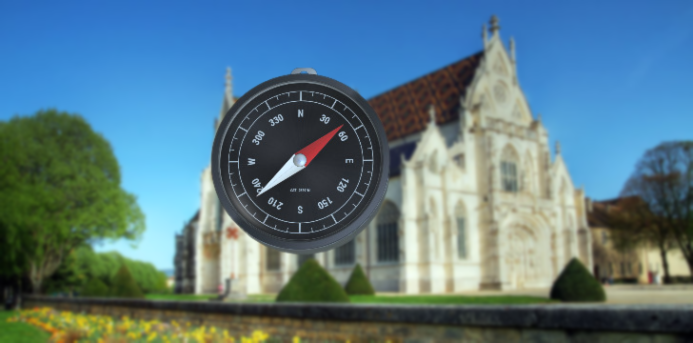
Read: 50°
